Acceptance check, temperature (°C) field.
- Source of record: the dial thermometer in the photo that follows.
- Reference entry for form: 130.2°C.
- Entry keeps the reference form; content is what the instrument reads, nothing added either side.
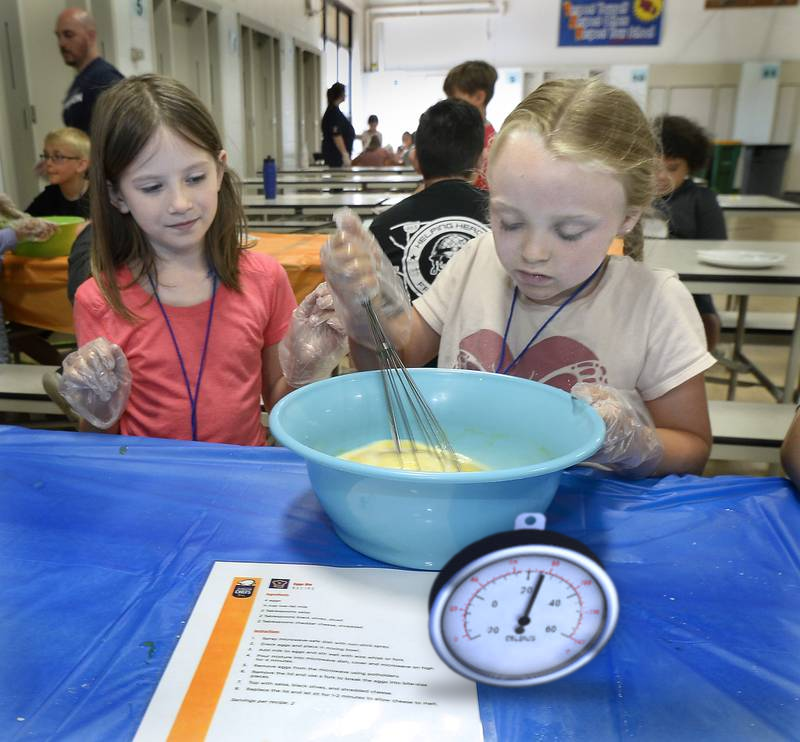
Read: 24°C
